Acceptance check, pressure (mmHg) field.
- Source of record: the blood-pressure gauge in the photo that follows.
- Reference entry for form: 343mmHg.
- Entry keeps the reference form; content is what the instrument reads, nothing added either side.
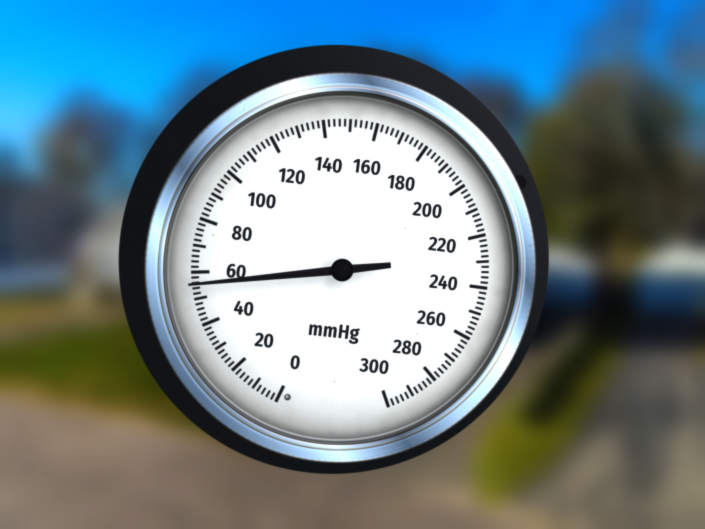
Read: 56mmHg
